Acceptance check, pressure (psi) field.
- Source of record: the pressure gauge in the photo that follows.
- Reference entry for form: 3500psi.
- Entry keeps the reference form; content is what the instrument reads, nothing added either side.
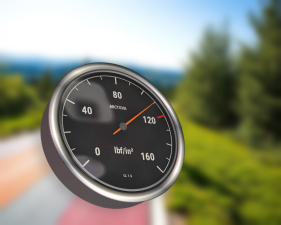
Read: 110psi
